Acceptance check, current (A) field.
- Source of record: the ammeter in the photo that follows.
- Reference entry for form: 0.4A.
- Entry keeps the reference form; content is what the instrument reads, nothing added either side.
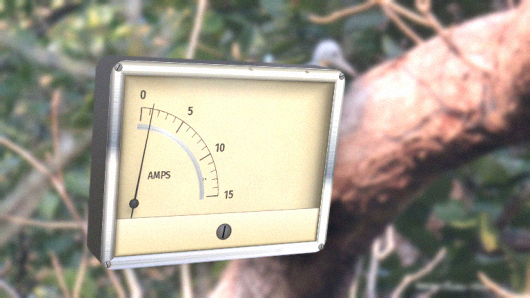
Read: 1A
